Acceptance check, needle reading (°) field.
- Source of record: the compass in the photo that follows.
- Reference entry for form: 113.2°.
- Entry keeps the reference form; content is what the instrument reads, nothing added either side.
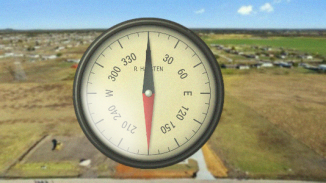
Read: 180°
